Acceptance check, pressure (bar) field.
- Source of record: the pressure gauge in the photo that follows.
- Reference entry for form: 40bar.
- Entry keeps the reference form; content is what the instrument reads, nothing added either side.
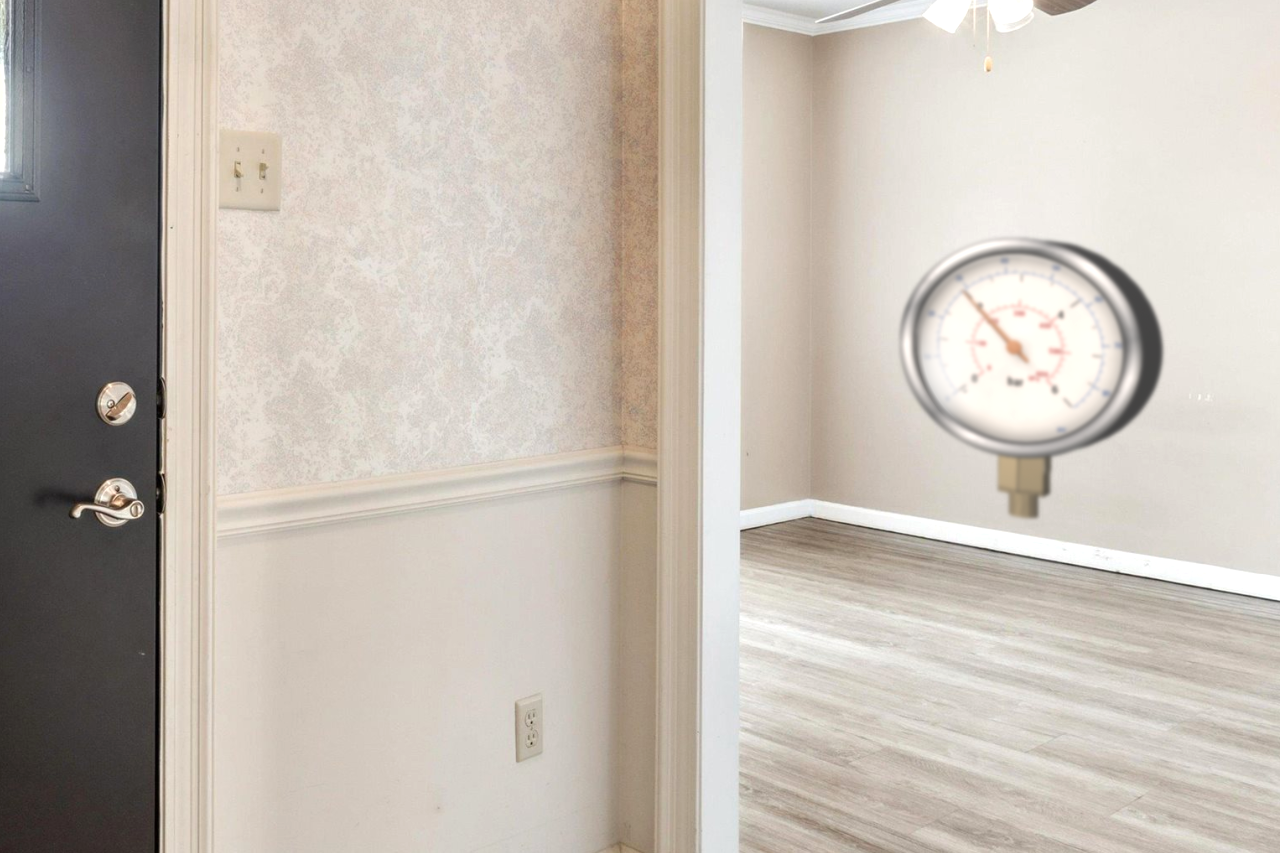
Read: 2bar
